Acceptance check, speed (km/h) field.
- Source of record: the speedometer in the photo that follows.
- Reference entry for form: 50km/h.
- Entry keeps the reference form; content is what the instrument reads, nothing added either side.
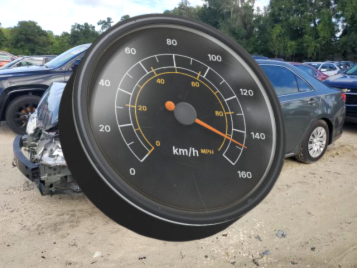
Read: 150km/h
